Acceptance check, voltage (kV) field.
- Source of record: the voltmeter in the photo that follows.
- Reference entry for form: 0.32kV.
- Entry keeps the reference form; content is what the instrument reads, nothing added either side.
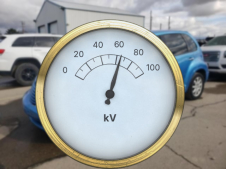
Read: 65kV
